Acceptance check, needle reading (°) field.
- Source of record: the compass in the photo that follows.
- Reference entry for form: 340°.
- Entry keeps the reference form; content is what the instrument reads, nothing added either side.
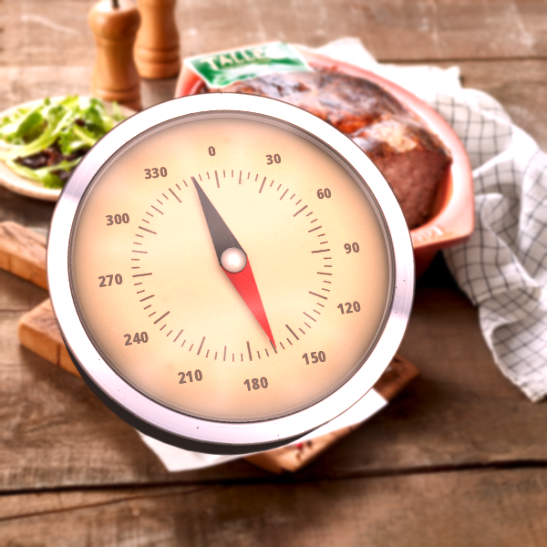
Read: 165°
